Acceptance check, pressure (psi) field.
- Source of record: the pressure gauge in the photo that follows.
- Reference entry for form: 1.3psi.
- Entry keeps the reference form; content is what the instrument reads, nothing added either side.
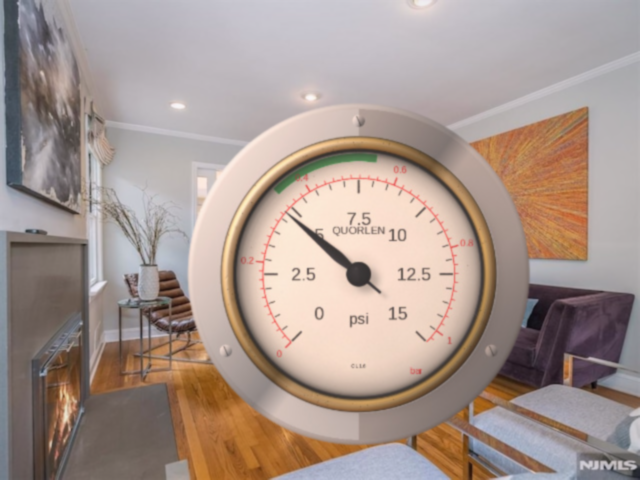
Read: 4.75psi
